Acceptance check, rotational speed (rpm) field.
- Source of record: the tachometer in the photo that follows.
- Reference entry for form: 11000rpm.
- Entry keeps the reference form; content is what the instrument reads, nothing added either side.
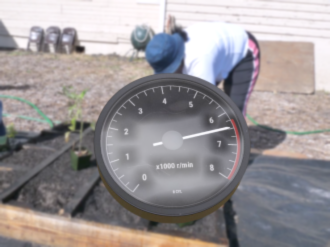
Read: 6500rpm
